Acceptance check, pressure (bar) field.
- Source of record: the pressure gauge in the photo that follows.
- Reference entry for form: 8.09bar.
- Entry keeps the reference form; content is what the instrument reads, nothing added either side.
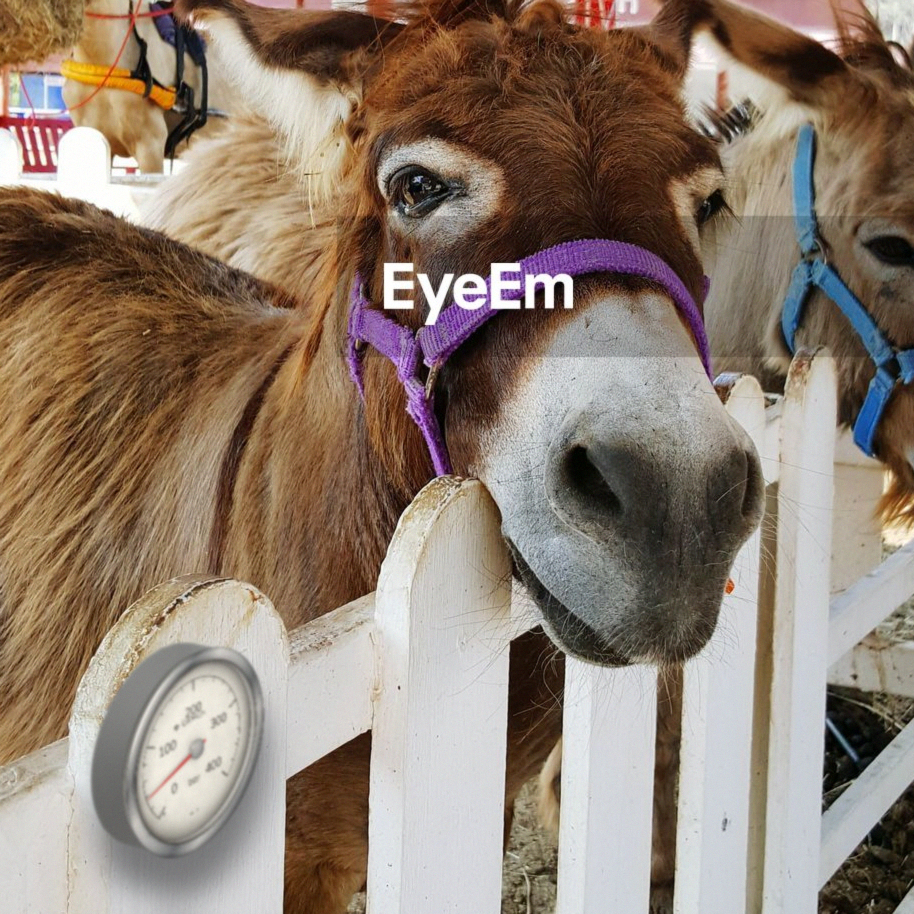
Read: 40bar
